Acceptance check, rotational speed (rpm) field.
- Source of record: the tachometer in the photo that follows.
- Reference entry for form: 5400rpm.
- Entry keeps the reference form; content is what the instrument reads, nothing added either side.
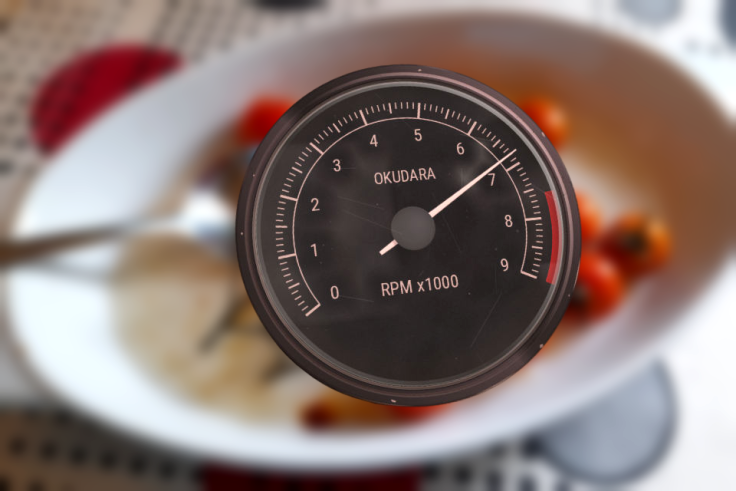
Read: 6800rpm
